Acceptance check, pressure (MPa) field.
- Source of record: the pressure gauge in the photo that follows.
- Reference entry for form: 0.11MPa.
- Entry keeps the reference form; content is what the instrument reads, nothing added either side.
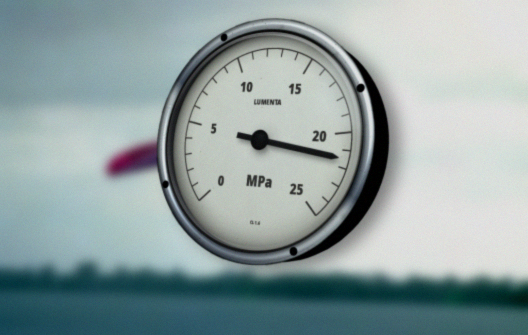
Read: 21.5MPa
